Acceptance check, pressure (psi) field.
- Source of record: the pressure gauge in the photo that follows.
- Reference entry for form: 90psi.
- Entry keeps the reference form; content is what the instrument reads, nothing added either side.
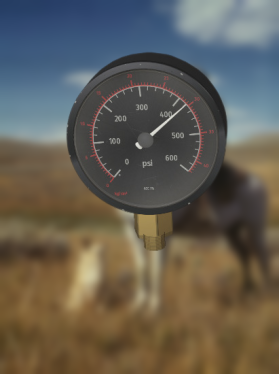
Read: 420psi
